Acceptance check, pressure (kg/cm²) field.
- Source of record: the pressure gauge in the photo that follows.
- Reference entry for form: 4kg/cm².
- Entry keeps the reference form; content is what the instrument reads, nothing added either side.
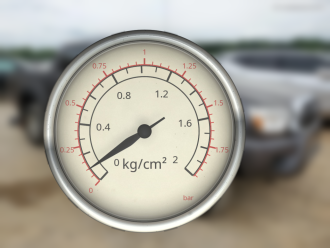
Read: 0.1kg/cm²
